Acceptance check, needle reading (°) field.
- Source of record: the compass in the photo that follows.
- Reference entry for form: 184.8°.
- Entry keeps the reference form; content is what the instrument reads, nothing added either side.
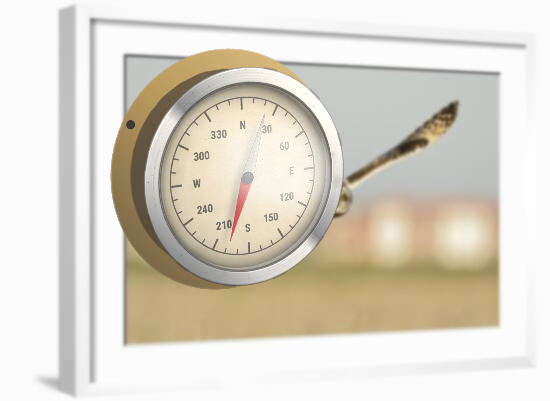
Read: 200°
